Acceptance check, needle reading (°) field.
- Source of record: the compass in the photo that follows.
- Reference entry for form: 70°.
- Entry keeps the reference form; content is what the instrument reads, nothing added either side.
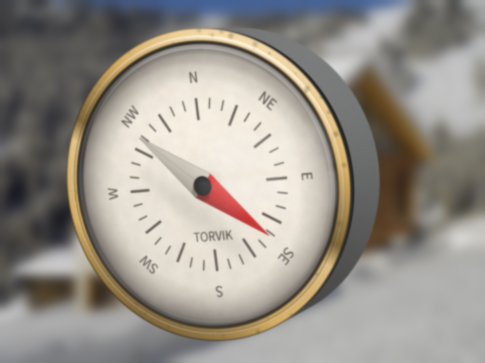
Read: 130°
